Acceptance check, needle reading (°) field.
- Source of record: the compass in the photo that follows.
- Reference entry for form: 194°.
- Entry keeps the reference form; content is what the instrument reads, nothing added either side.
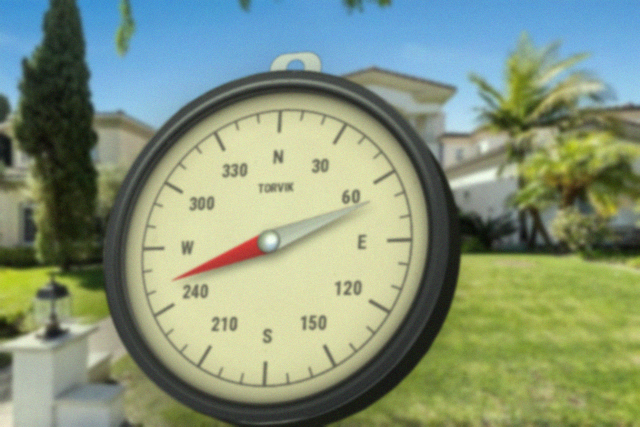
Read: 250°
